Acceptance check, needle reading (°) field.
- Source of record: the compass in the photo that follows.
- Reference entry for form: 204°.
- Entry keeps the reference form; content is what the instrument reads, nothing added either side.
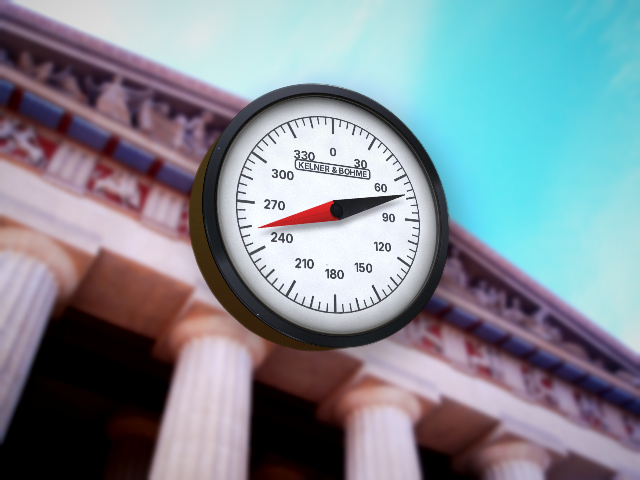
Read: 252.5°
